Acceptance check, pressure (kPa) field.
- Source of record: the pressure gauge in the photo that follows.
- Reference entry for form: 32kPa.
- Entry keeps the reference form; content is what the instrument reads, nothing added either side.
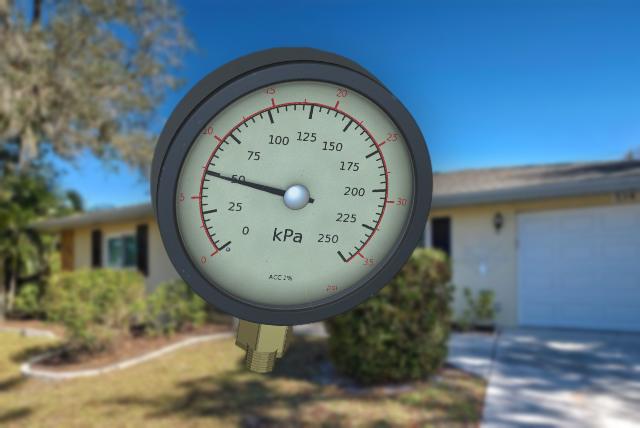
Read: 50kPa
